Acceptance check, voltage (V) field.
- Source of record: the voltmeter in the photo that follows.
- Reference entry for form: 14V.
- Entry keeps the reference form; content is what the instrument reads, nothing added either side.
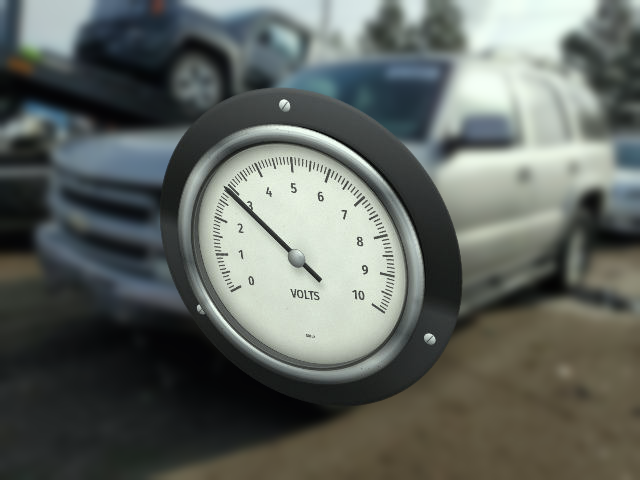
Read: 3V
